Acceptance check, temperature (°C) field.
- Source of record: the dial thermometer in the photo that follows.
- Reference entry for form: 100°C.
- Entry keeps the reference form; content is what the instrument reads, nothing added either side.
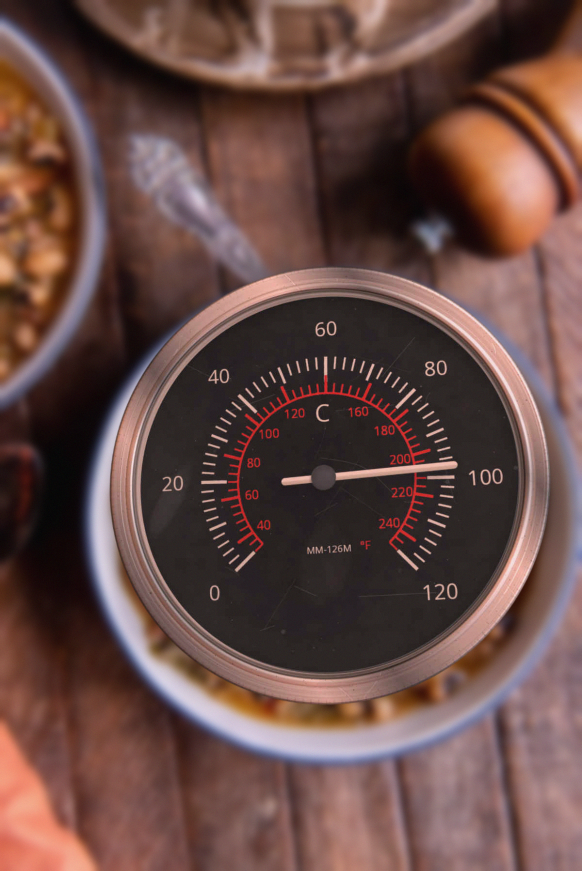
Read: 98°C
